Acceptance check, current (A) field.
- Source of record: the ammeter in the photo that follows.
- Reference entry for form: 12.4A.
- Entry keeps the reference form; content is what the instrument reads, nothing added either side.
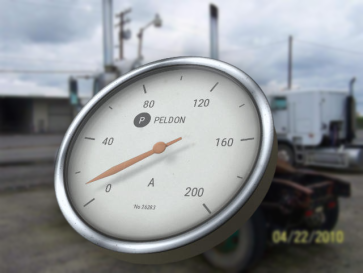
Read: 10A
